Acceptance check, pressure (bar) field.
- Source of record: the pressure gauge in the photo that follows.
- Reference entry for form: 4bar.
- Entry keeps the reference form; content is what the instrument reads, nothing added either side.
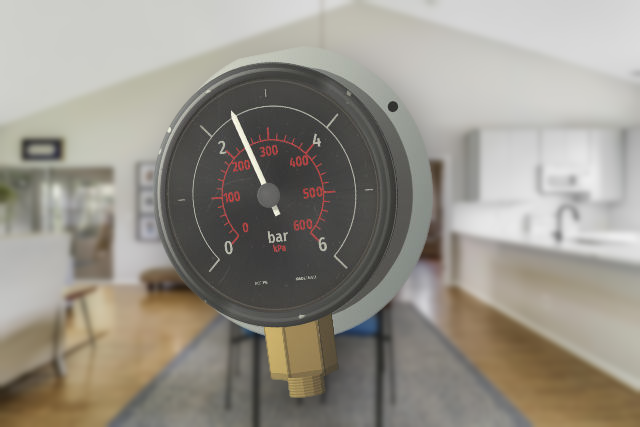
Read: 2.5bar
